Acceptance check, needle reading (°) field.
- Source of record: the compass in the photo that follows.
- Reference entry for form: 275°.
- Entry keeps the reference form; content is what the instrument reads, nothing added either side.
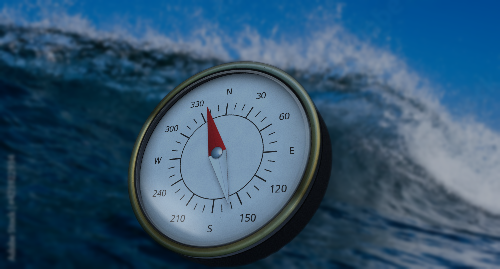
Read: 340°
